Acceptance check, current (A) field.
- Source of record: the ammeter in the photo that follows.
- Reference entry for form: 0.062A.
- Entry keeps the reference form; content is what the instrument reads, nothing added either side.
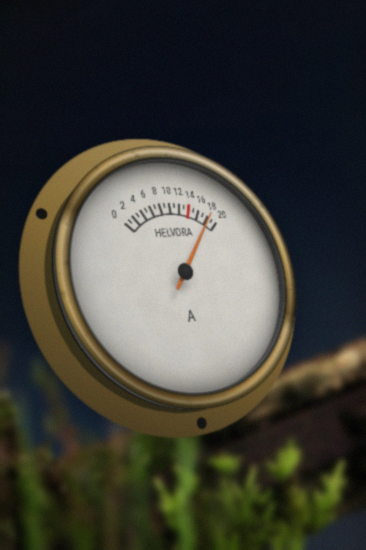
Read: 18A
